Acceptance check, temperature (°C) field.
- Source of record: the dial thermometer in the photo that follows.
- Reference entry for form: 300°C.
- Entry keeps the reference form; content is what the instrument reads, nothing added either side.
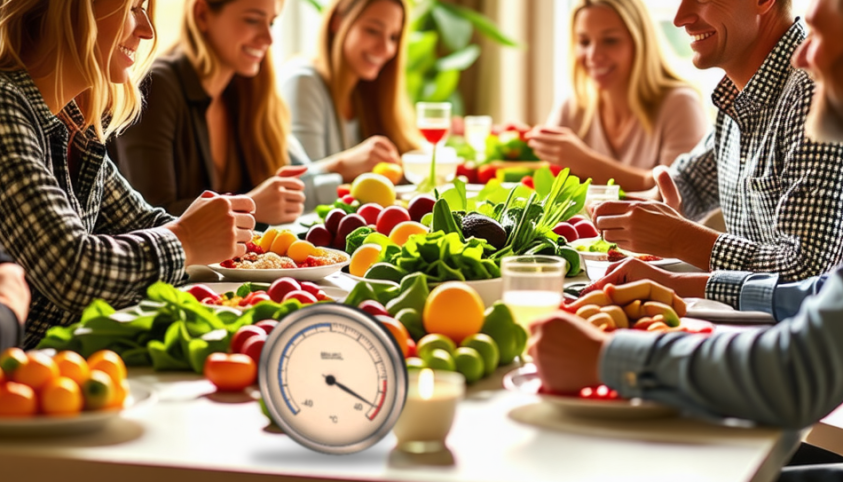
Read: 35°C
